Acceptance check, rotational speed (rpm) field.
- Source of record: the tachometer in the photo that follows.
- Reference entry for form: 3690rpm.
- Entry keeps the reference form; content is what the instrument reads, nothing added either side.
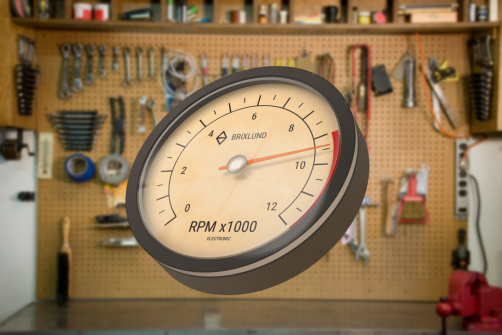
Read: 9500rpm
